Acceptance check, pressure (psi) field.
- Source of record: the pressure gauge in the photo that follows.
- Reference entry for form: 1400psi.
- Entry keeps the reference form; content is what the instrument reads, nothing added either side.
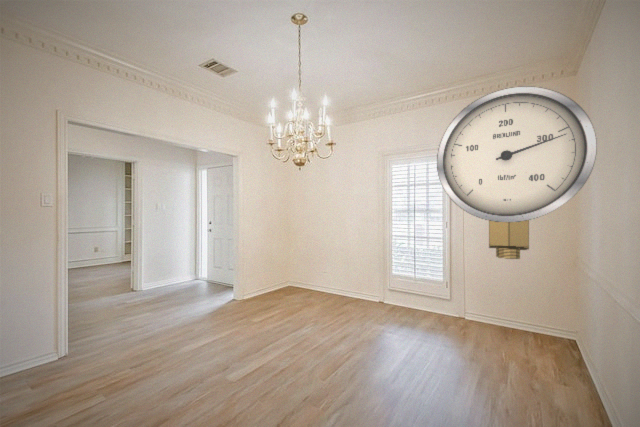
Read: 310psi
